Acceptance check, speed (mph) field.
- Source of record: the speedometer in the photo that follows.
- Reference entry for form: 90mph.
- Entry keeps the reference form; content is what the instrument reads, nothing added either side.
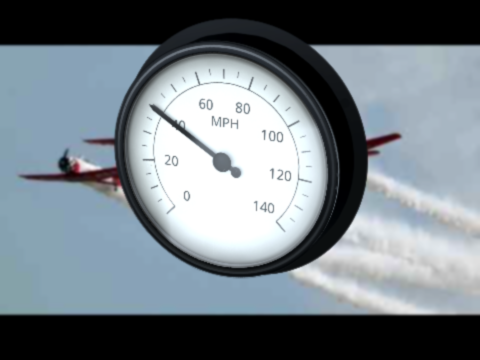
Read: 40mph
